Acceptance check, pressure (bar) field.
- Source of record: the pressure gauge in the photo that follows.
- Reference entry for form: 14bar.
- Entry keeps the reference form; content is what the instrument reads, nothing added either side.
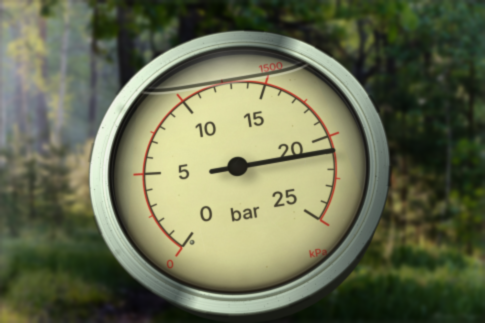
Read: 21bar
